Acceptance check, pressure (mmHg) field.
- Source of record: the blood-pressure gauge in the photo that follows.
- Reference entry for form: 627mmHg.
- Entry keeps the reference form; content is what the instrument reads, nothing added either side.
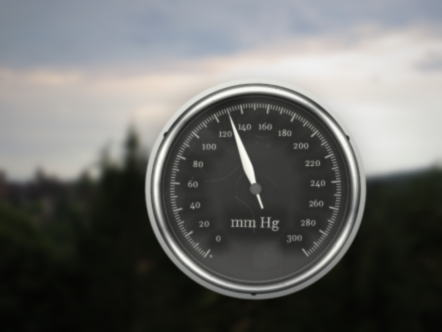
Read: 130mmHg
